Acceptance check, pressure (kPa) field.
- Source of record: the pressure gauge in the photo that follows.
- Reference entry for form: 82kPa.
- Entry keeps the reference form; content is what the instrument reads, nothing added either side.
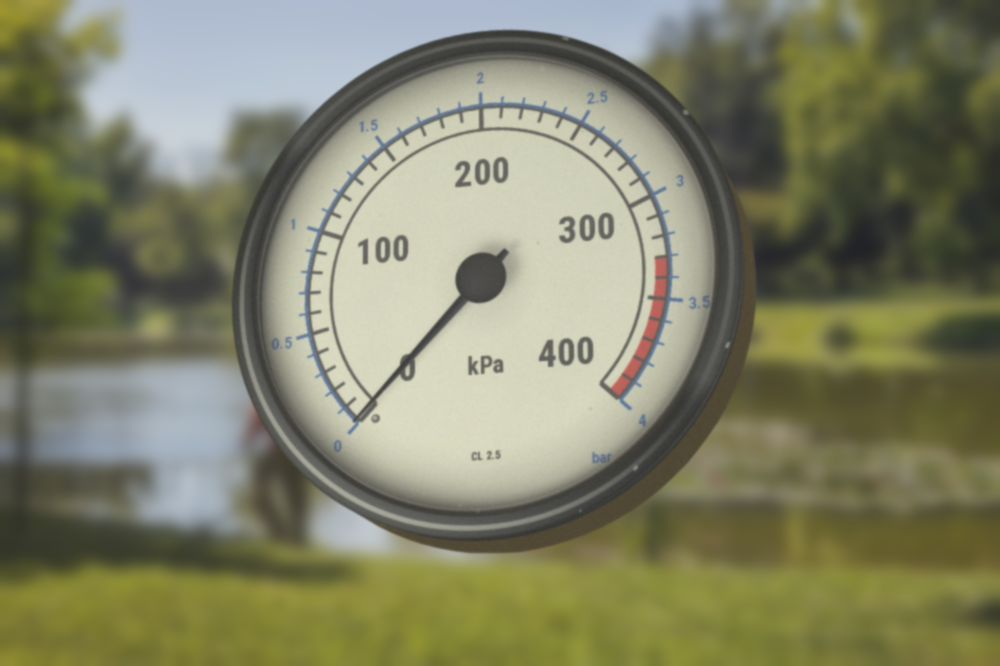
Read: 0kPa
